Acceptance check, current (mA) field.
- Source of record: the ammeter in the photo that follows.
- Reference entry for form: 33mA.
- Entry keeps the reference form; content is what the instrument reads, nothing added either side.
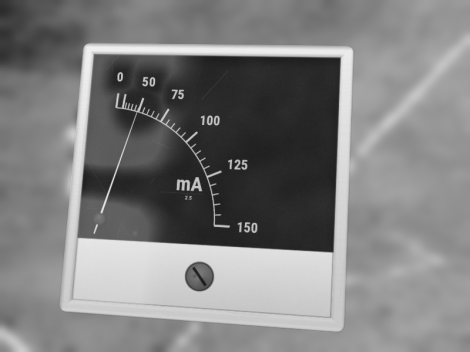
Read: 50mA
